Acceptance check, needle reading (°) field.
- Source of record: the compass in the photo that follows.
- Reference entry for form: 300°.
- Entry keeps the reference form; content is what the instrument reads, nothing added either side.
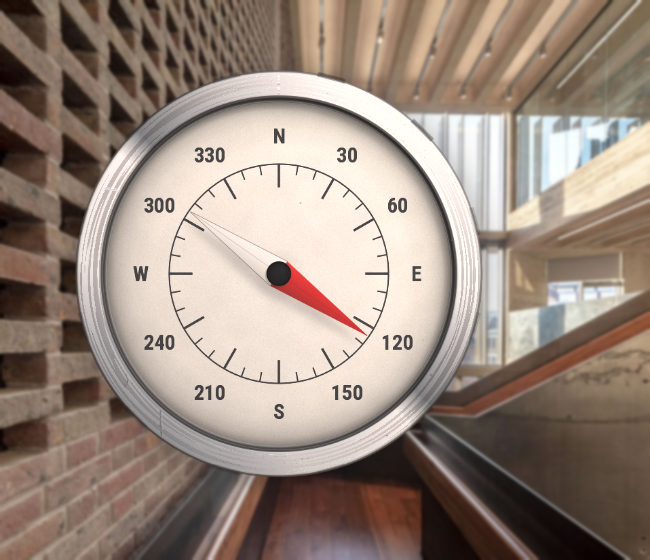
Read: 125°
